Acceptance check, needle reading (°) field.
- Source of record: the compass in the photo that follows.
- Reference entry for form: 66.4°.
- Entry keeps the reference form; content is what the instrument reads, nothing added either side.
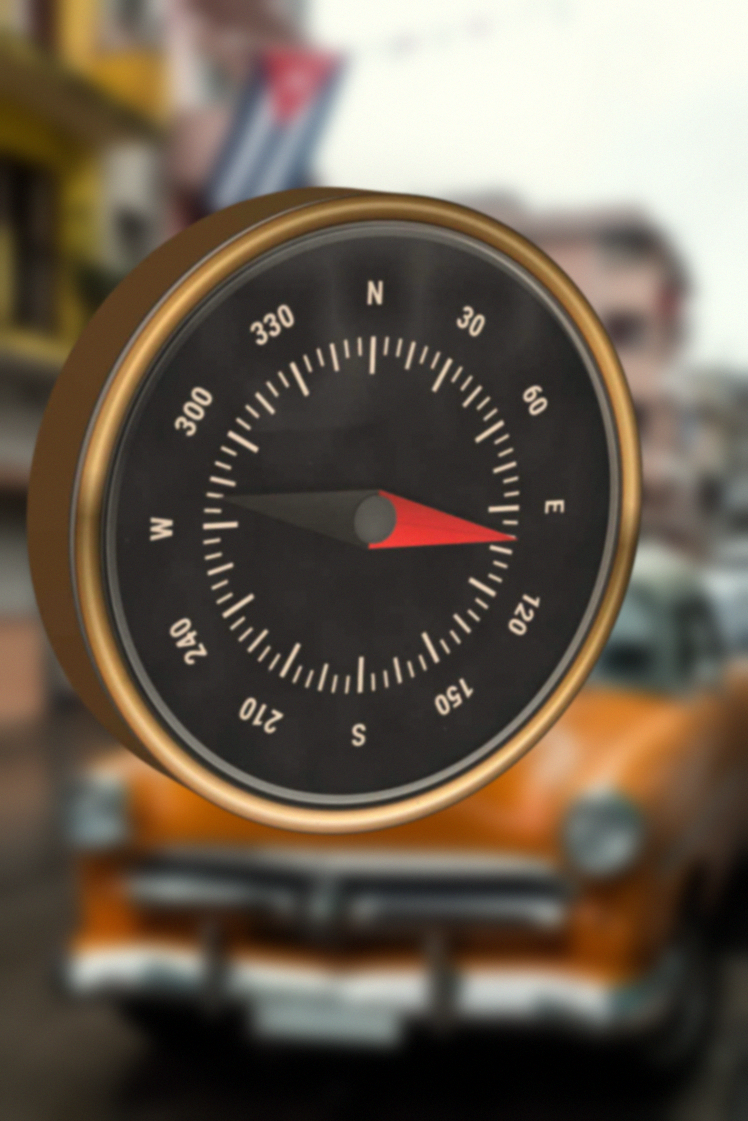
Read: 100°
